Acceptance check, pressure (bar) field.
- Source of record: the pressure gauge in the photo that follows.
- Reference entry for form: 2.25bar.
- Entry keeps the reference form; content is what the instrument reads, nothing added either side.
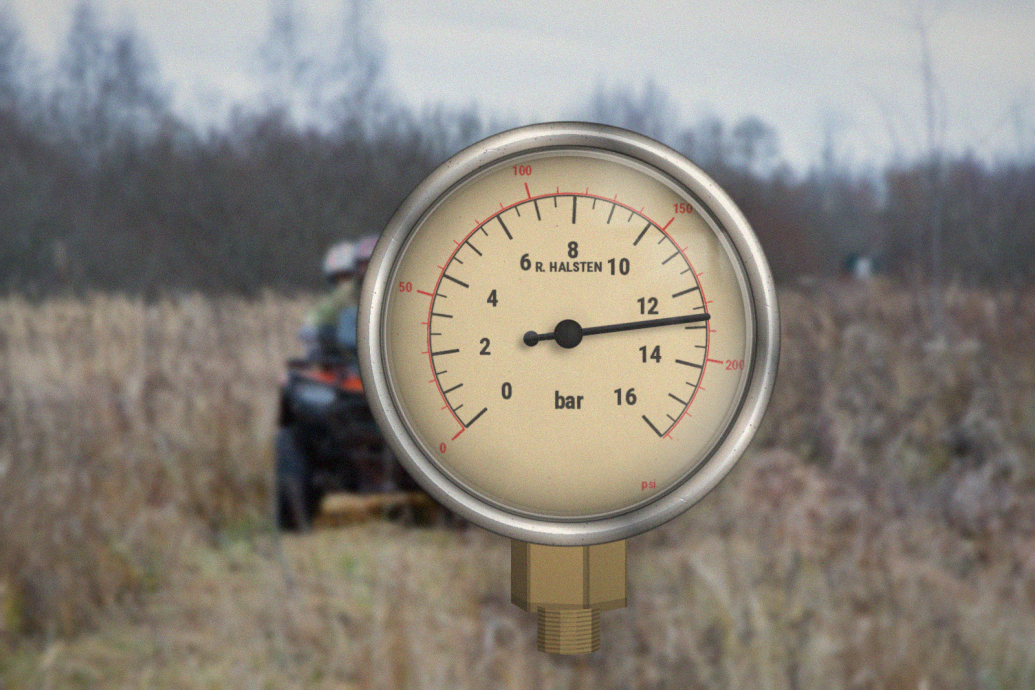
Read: 12.75bar
